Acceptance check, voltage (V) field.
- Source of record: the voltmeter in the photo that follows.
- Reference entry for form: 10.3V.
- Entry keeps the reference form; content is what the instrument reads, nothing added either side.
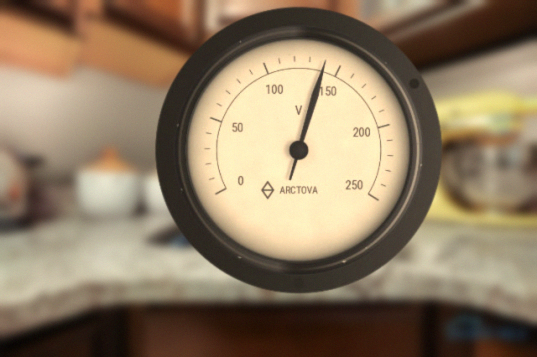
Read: 140V
